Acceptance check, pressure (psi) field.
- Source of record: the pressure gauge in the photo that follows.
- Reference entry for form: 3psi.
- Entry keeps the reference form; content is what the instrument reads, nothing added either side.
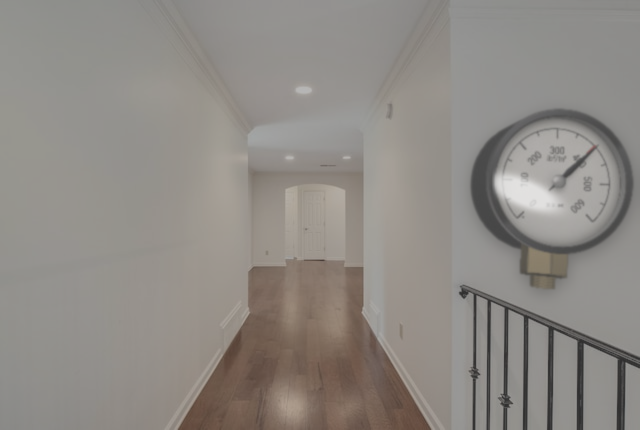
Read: 400psi
